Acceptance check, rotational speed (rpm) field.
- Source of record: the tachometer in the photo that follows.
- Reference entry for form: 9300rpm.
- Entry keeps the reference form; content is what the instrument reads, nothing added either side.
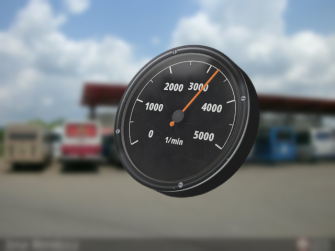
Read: 3250rpm
